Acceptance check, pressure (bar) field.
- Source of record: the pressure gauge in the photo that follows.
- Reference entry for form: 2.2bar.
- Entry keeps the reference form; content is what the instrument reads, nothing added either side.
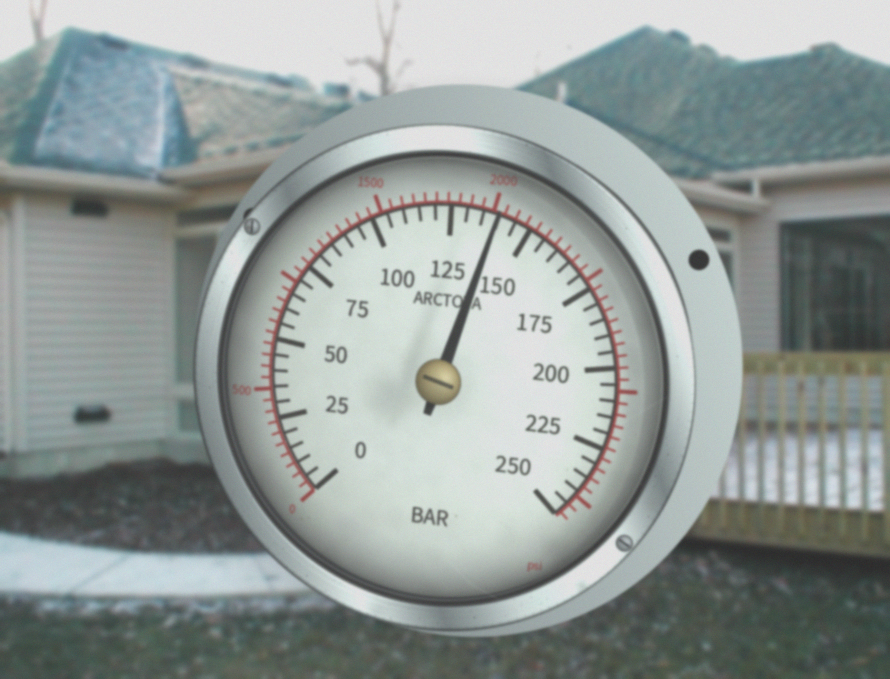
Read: 140bar
